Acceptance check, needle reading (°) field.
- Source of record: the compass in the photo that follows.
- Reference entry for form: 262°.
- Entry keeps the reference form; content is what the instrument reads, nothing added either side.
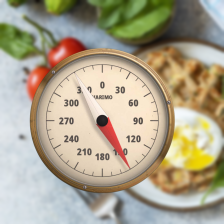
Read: 150°
